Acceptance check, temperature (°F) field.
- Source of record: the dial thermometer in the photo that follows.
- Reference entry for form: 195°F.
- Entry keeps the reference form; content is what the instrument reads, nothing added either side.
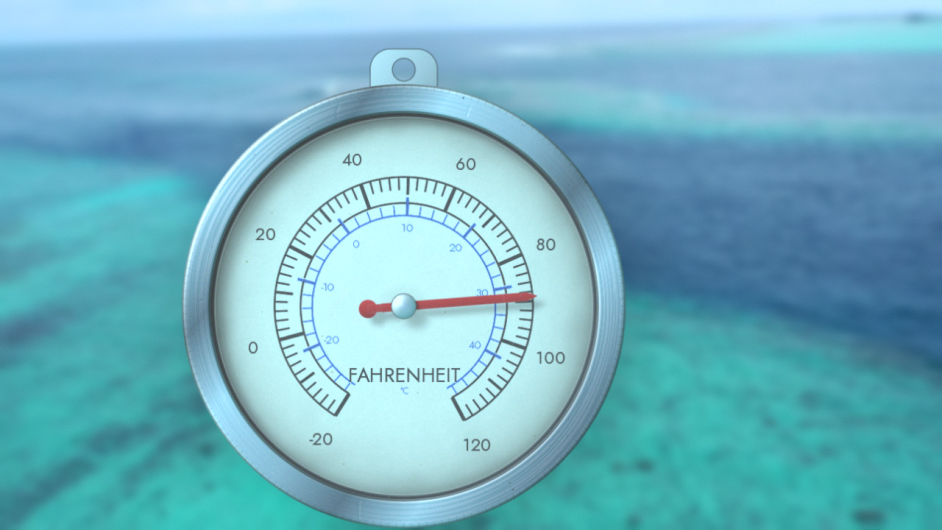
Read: 89°F
